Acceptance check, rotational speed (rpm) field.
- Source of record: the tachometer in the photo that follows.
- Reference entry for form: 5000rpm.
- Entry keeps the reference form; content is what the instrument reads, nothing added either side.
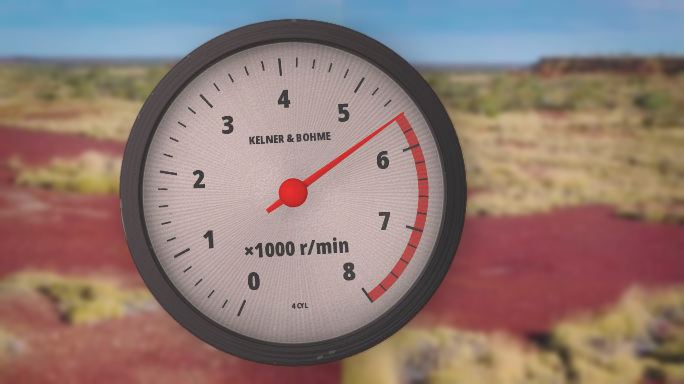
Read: 5600rpm
